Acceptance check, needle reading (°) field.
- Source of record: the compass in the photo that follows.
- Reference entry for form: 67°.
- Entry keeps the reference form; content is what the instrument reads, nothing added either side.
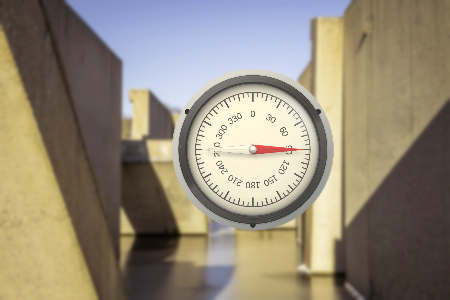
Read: 90°
